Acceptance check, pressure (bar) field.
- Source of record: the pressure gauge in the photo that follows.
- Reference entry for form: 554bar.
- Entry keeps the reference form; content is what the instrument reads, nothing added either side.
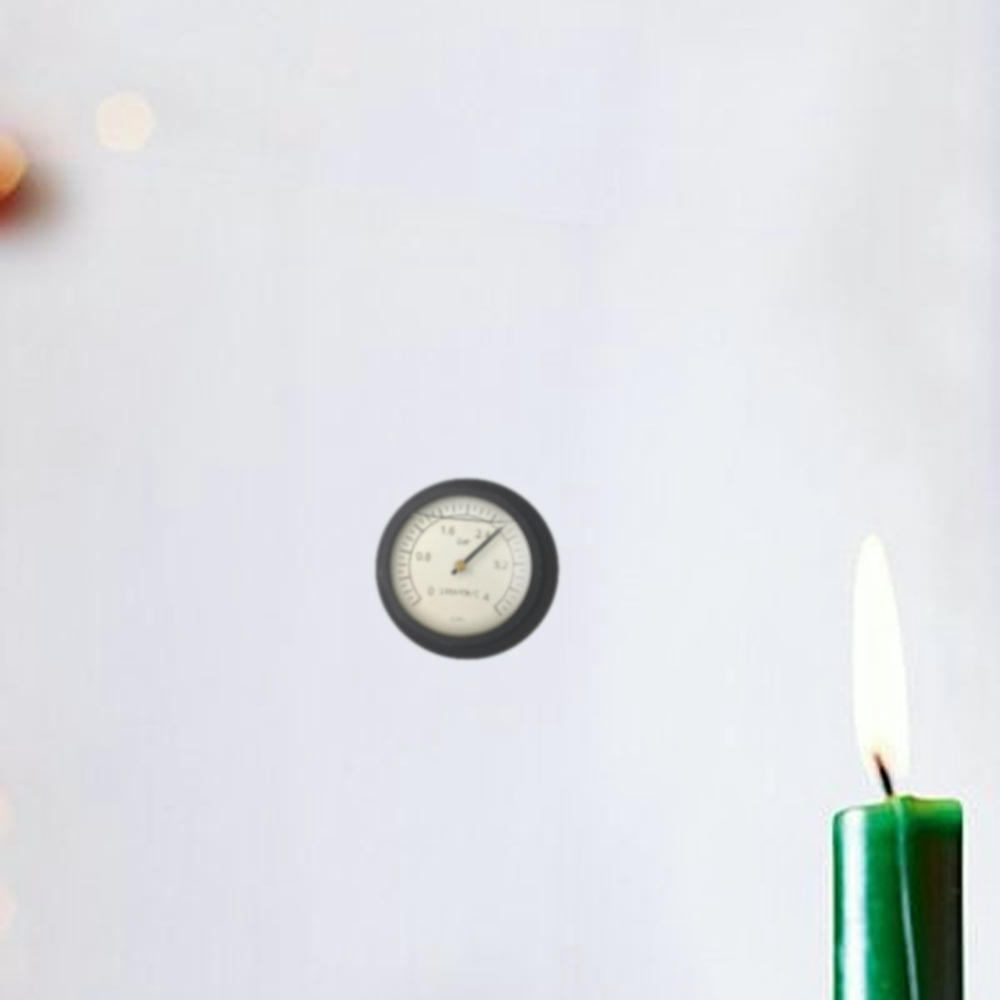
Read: 2.6bar
